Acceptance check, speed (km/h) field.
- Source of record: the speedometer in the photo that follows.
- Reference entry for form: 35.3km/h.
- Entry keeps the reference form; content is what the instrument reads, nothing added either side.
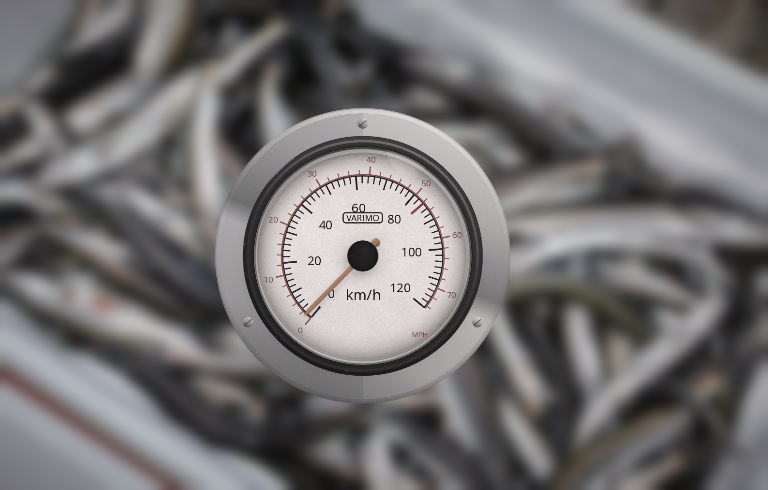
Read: 2km/h
